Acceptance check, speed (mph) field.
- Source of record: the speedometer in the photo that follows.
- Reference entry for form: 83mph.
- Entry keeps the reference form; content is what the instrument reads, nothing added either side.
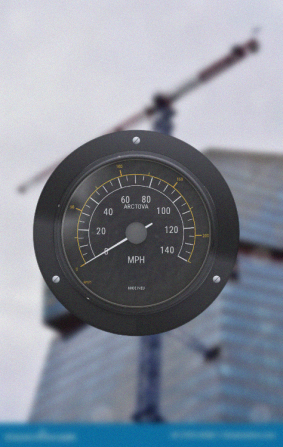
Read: 0mph
